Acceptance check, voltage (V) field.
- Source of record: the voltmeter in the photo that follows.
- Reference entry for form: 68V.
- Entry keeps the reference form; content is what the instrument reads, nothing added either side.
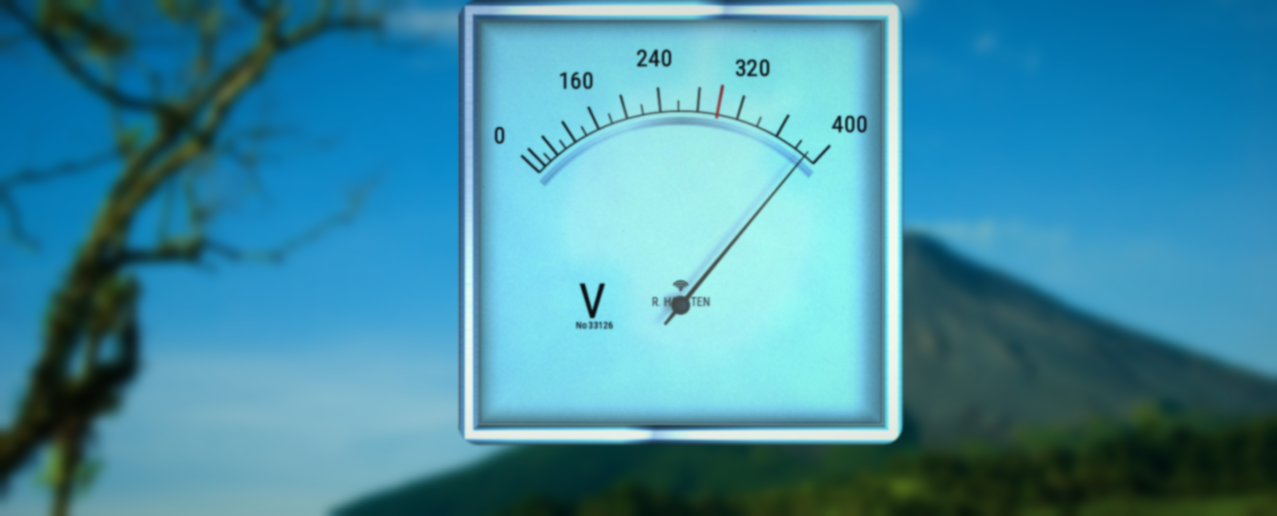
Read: 390V
